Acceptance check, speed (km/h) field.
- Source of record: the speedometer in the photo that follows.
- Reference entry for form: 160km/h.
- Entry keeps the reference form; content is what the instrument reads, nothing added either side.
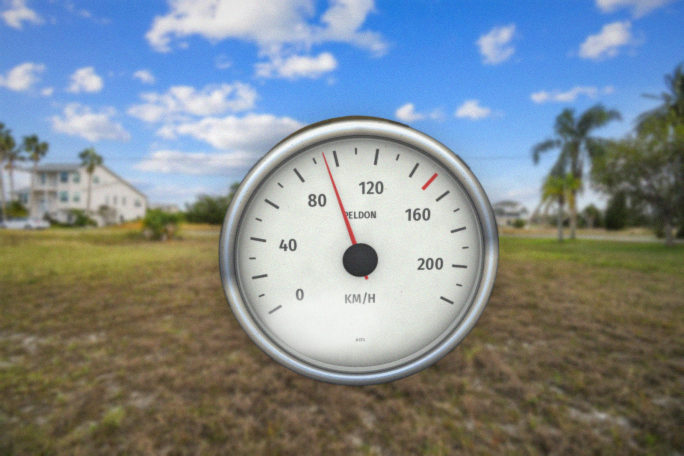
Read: 95km/h
